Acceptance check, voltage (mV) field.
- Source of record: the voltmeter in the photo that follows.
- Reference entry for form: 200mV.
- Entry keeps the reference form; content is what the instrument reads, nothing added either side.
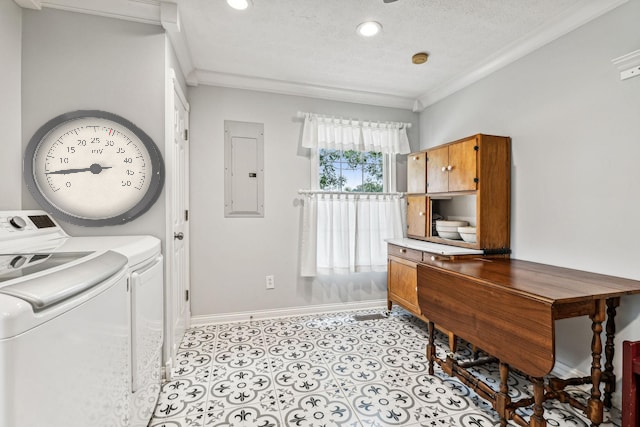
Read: 5mV
